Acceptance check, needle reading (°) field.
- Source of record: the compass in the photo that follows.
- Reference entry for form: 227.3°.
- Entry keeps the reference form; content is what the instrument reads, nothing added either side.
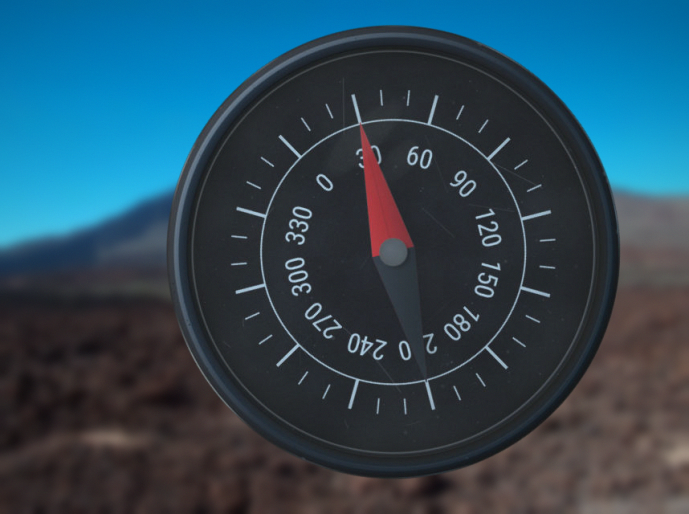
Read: 30°
